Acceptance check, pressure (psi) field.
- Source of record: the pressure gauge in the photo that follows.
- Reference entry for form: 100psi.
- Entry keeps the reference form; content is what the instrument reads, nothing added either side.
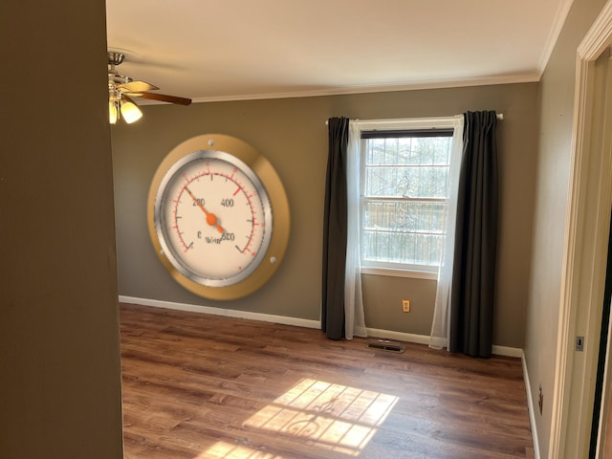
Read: 200psi
